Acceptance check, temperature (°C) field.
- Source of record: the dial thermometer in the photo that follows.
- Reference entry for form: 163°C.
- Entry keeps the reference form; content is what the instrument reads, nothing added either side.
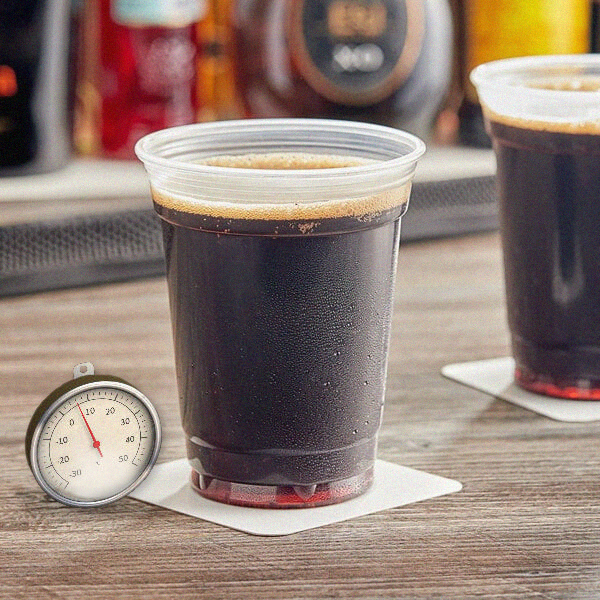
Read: 6°C
